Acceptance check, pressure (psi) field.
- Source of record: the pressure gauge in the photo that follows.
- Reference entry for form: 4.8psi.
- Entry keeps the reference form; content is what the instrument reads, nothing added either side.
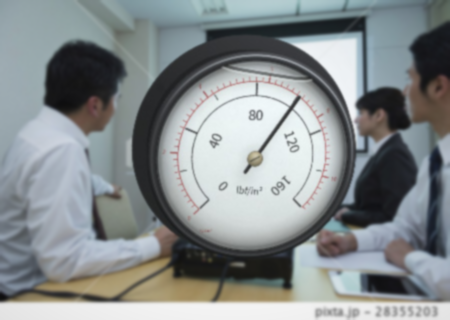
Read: 100psi
